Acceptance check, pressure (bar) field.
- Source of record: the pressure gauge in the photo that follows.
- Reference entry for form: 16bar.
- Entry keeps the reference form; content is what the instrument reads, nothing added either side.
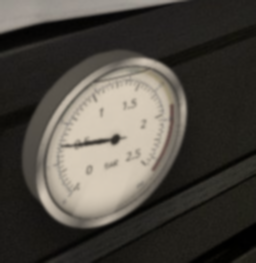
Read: 0.5bar
